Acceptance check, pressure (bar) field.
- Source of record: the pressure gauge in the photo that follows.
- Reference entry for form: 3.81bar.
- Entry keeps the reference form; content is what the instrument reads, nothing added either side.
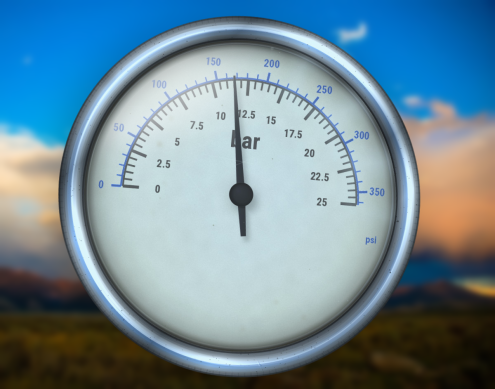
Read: 11.5bar
